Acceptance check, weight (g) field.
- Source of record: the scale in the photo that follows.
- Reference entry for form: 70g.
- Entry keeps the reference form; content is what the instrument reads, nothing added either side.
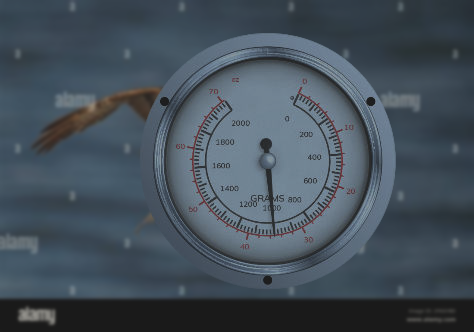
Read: 1000g
